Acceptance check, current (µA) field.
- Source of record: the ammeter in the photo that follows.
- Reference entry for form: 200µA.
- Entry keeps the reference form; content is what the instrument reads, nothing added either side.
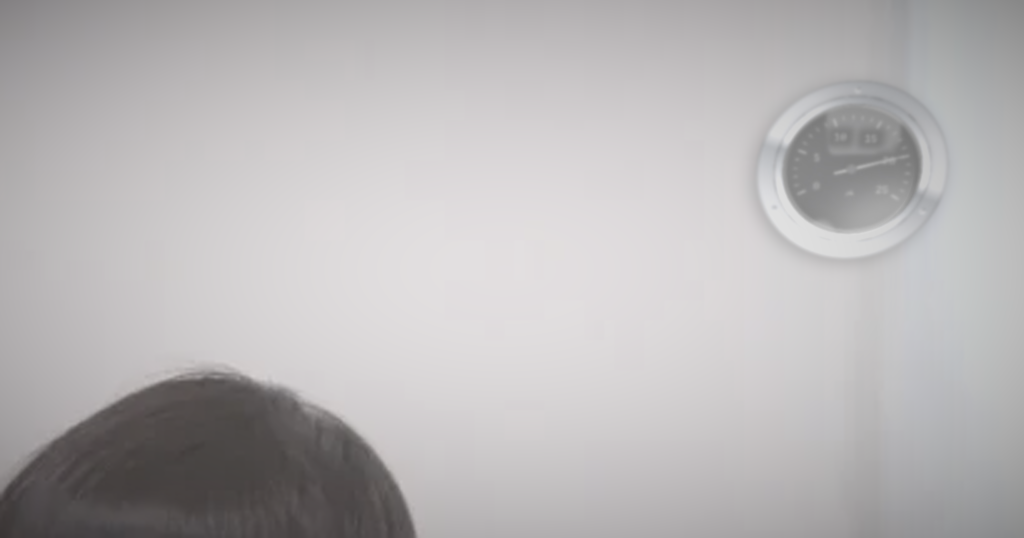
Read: 20µA
